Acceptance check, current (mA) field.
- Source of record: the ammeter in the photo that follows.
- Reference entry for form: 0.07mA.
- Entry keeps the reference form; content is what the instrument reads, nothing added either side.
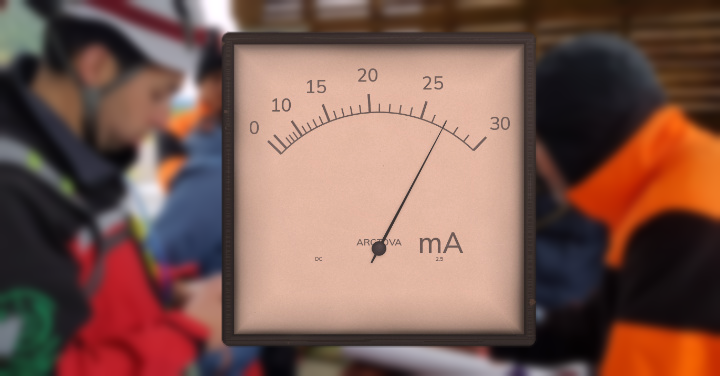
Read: 27mA
